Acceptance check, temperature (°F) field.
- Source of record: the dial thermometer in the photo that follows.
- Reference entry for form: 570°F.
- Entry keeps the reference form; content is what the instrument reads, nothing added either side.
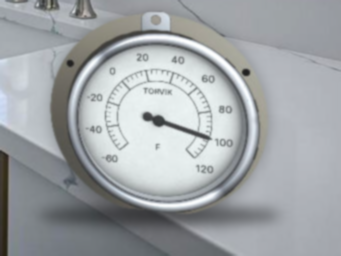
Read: 100°F
